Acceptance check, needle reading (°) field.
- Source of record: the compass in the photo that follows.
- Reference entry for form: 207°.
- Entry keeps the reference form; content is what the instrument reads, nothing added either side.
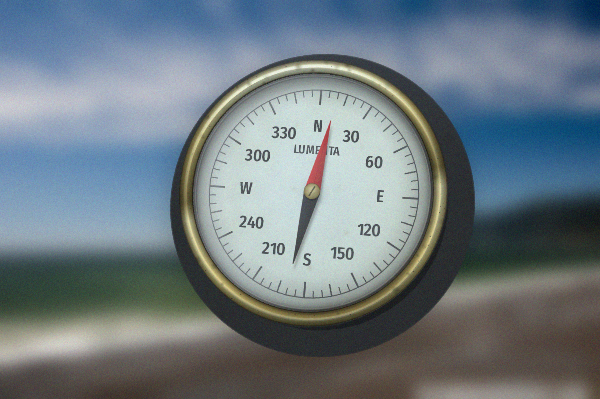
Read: 10°
